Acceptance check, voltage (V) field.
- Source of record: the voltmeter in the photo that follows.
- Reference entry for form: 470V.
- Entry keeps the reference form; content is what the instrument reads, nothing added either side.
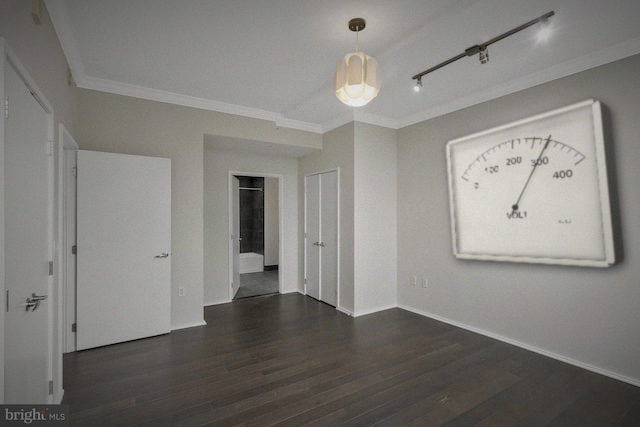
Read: 300V
